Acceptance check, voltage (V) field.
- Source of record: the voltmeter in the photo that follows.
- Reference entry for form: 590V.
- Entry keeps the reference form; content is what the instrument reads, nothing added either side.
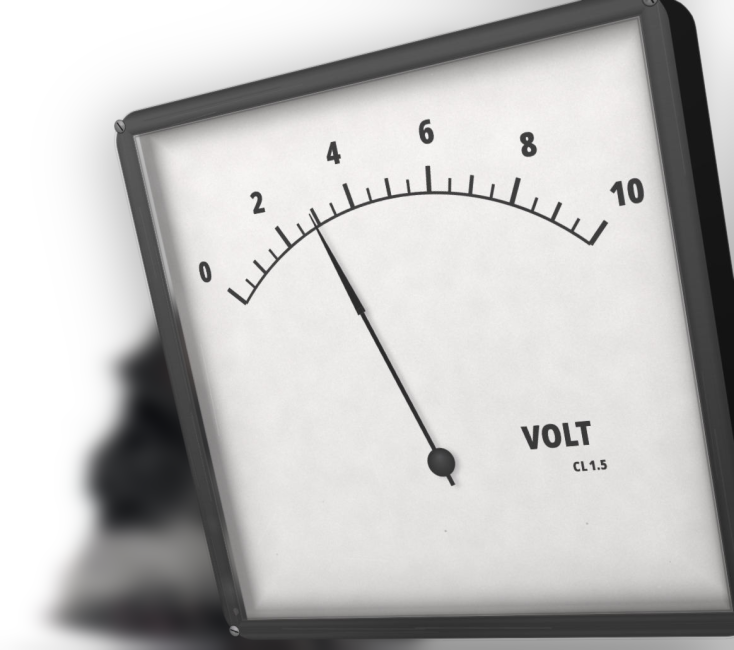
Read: 3V
